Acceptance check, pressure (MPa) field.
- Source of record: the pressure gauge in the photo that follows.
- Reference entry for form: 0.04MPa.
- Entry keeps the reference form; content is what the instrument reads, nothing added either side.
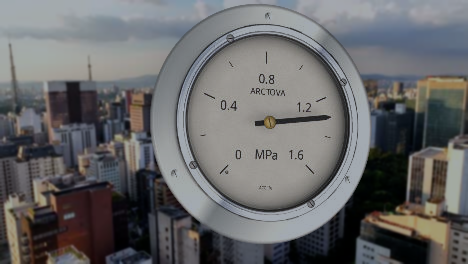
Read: 1.3MPa
